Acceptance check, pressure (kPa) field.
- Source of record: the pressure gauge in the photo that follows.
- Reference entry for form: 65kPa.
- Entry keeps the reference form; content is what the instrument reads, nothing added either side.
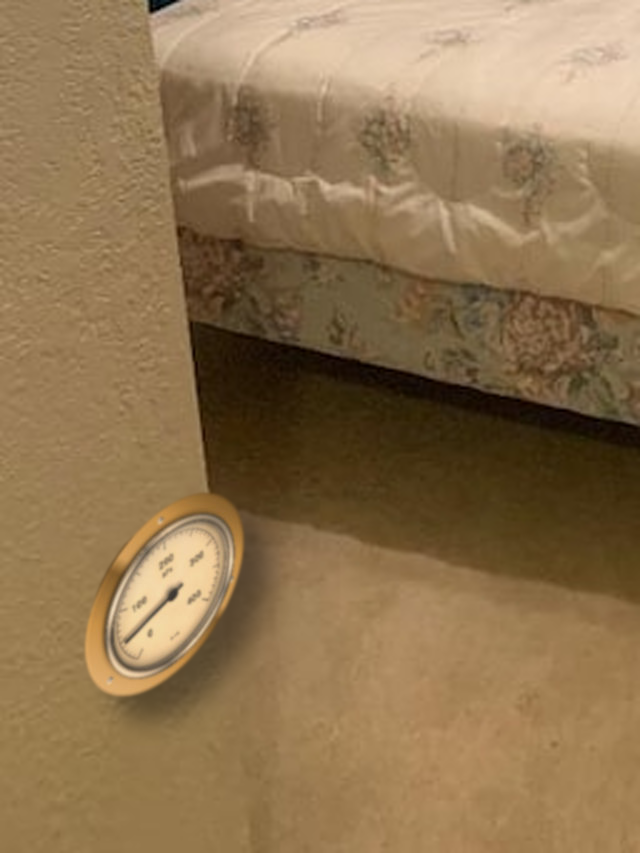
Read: 50kPa
